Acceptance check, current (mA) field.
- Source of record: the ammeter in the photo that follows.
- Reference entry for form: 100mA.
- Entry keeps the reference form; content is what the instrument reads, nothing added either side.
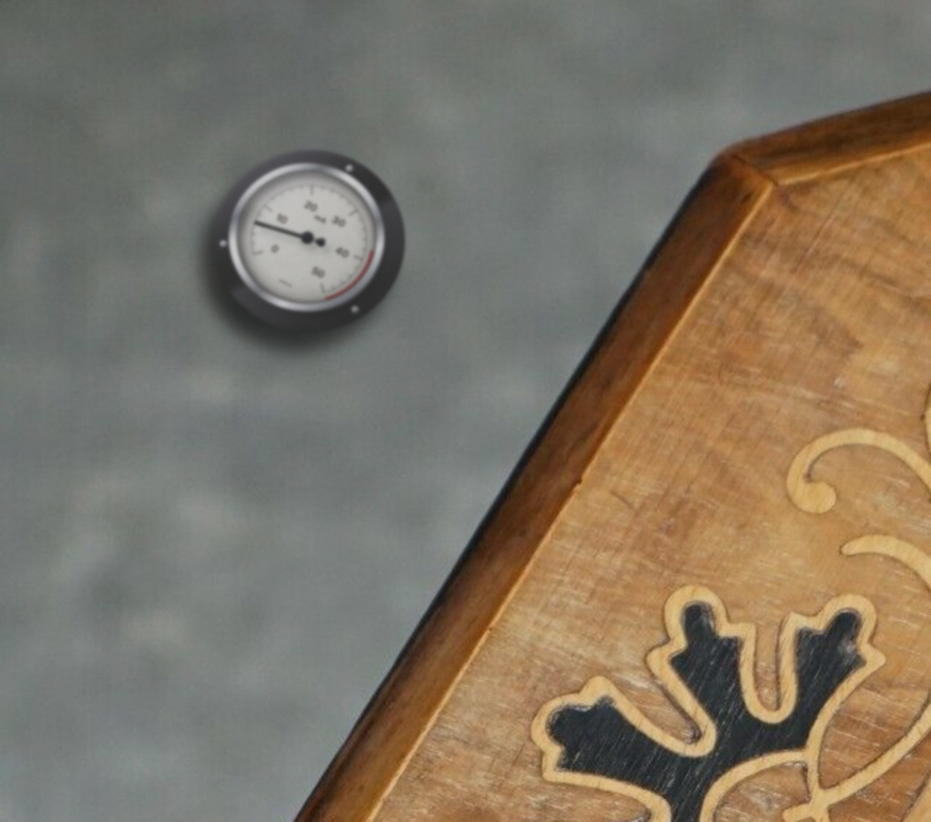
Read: 6mA
